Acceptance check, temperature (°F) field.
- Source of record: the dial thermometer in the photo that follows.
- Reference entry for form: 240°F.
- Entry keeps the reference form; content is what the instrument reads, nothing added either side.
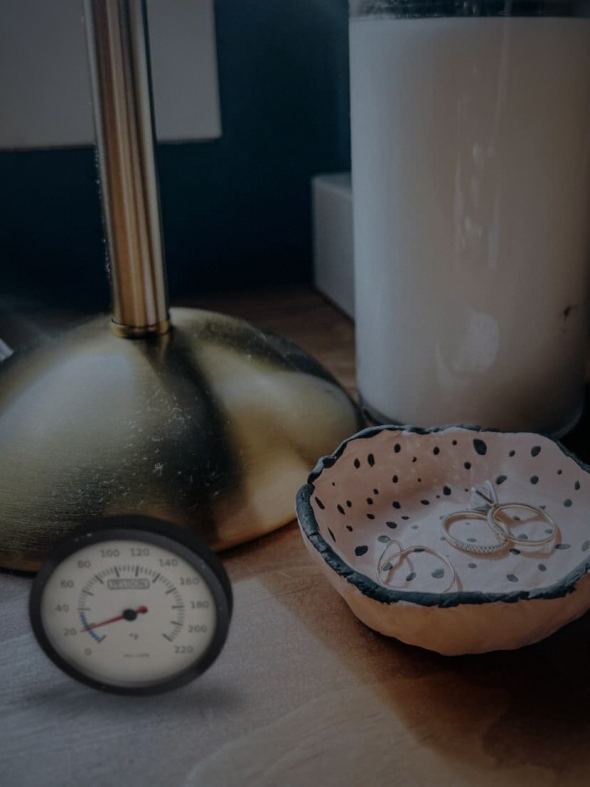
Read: 20°F
